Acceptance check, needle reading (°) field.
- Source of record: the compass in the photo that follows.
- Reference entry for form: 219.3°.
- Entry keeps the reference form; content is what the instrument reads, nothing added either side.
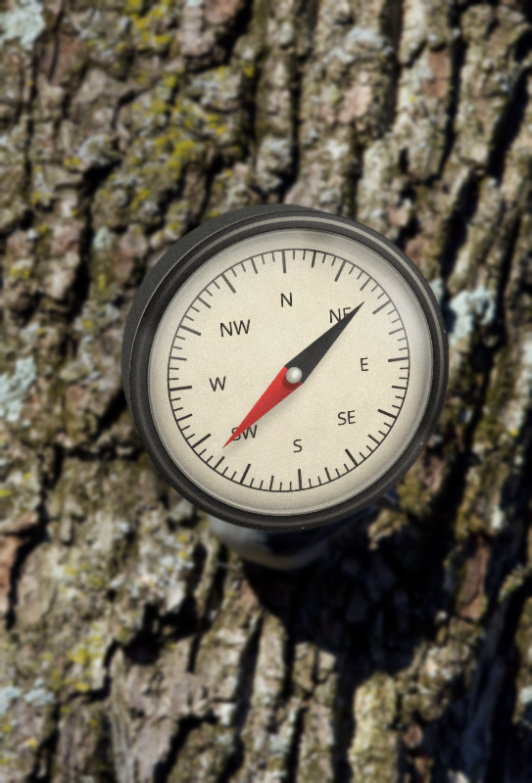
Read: 230°
